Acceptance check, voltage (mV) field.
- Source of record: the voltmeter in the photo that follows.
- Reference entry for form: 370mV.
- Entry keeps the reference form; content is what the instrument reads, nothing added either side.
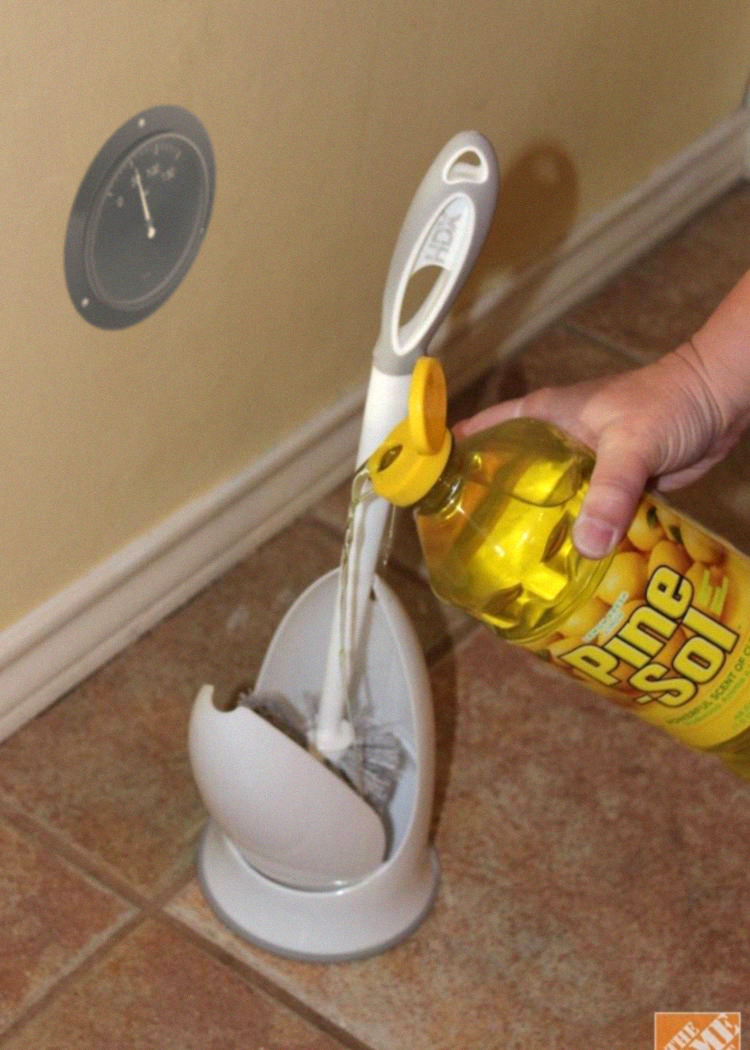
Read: 50mV
